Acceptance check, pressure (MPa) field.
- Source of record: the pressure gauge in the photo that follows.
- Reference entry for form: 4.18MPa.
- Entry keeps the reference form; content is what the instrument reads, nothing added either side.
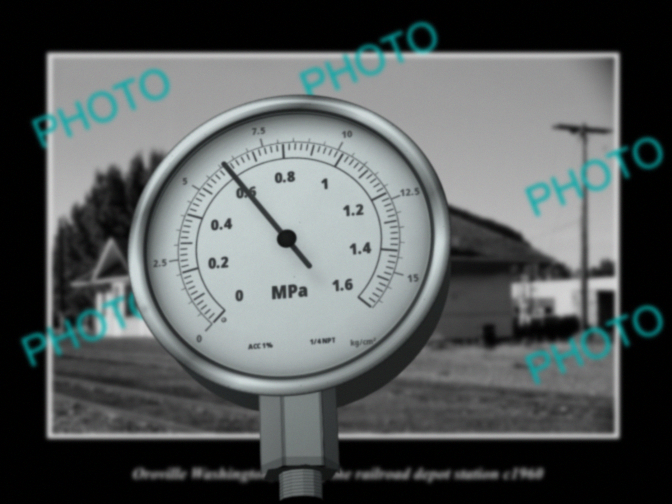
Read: 0.6MPa
